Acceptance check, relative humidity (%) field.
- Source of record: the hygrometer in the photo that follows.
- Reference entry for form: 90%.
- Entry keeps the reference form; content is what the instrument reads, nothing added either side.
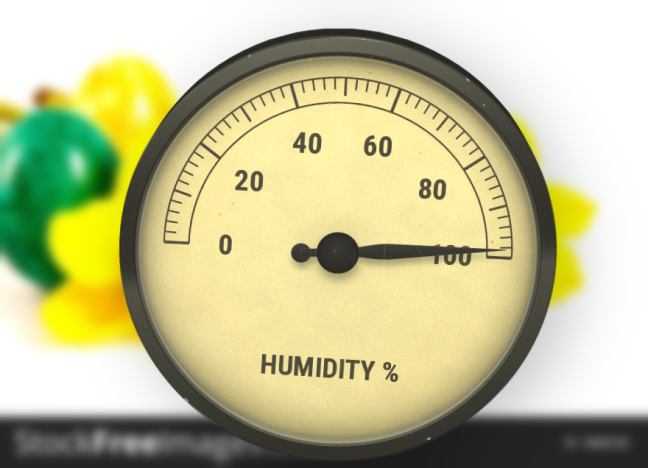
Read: 98%
